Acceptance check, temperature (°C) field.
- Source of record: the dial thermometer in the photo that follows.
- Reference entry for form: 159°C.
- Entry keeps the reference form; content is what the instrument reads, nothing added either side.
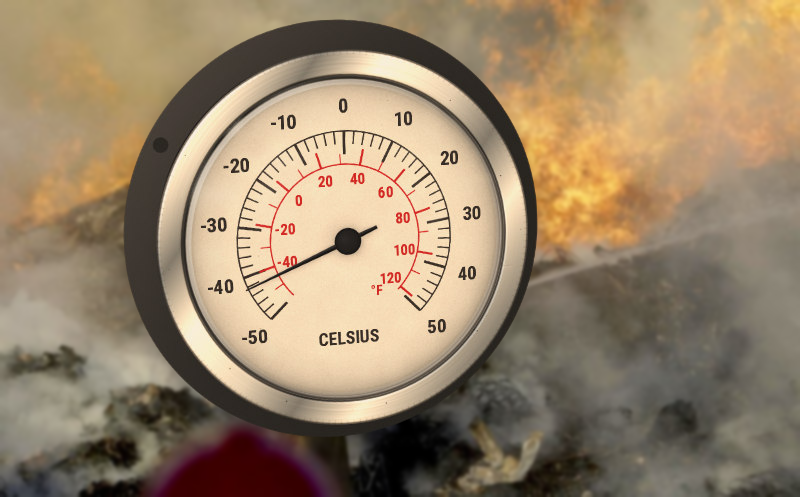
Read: -42°C
